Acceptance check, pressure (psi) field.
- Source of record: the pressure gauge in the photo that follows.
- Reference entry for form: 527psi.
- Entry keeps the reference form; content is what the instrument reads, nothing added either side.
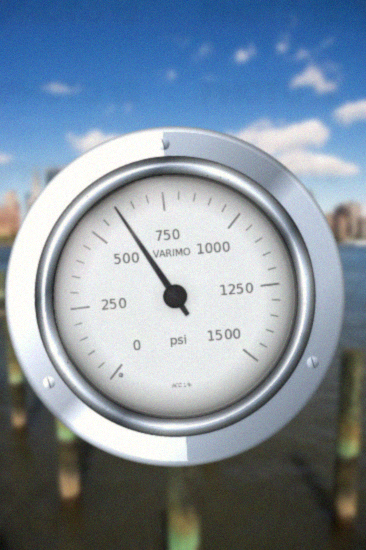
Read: 600psi
